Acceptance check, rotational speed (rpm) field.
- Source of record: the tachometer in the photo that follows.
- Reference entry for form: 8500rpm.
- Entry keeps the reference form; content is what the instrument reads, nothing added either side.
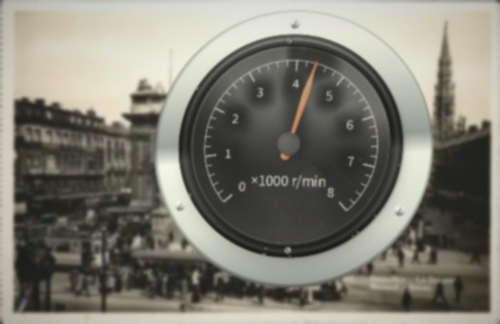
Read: 4400rpm
